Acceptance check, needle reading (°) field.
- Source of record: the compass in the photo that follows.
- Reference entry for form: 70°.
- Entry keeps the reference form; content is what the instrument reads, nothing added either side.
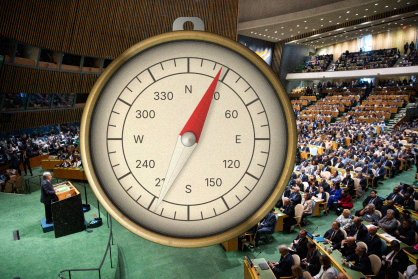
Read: 25°
